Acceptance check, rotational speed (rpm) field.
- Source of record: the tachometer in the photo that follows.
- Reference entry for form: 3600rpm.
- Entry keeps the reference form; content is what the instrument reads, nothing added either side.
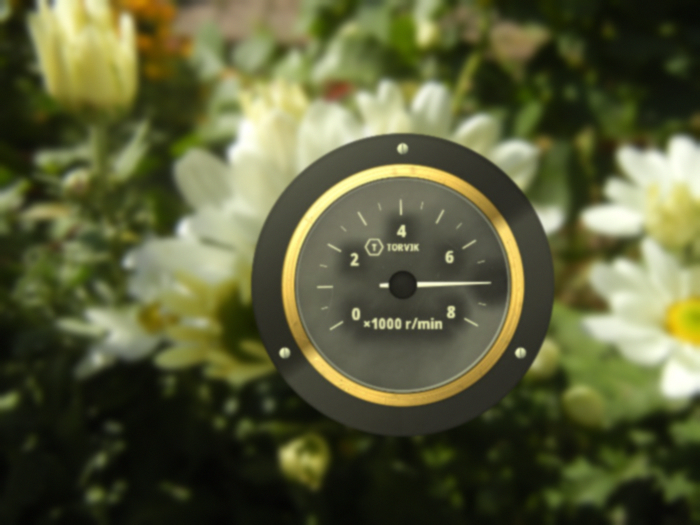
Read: 7000rpm
